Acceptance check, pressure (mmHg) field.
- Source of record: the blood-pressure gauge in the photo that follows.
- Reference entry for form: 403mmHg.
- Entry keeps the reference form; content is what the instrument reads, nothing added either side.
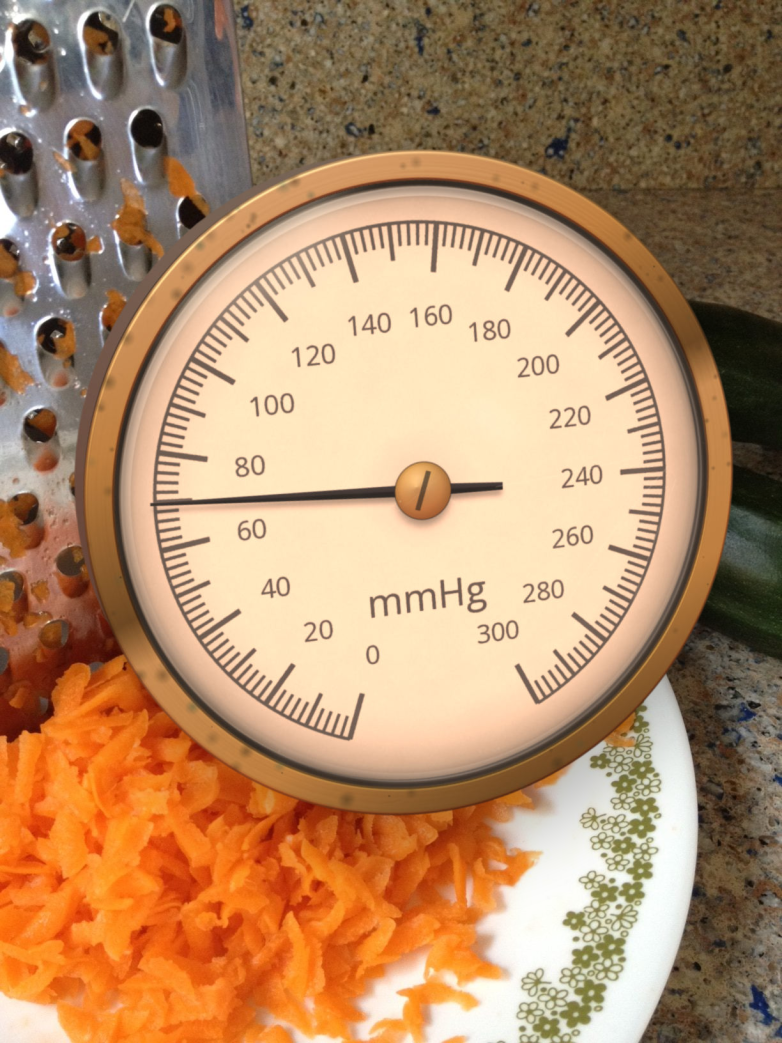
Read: 70mmHg
